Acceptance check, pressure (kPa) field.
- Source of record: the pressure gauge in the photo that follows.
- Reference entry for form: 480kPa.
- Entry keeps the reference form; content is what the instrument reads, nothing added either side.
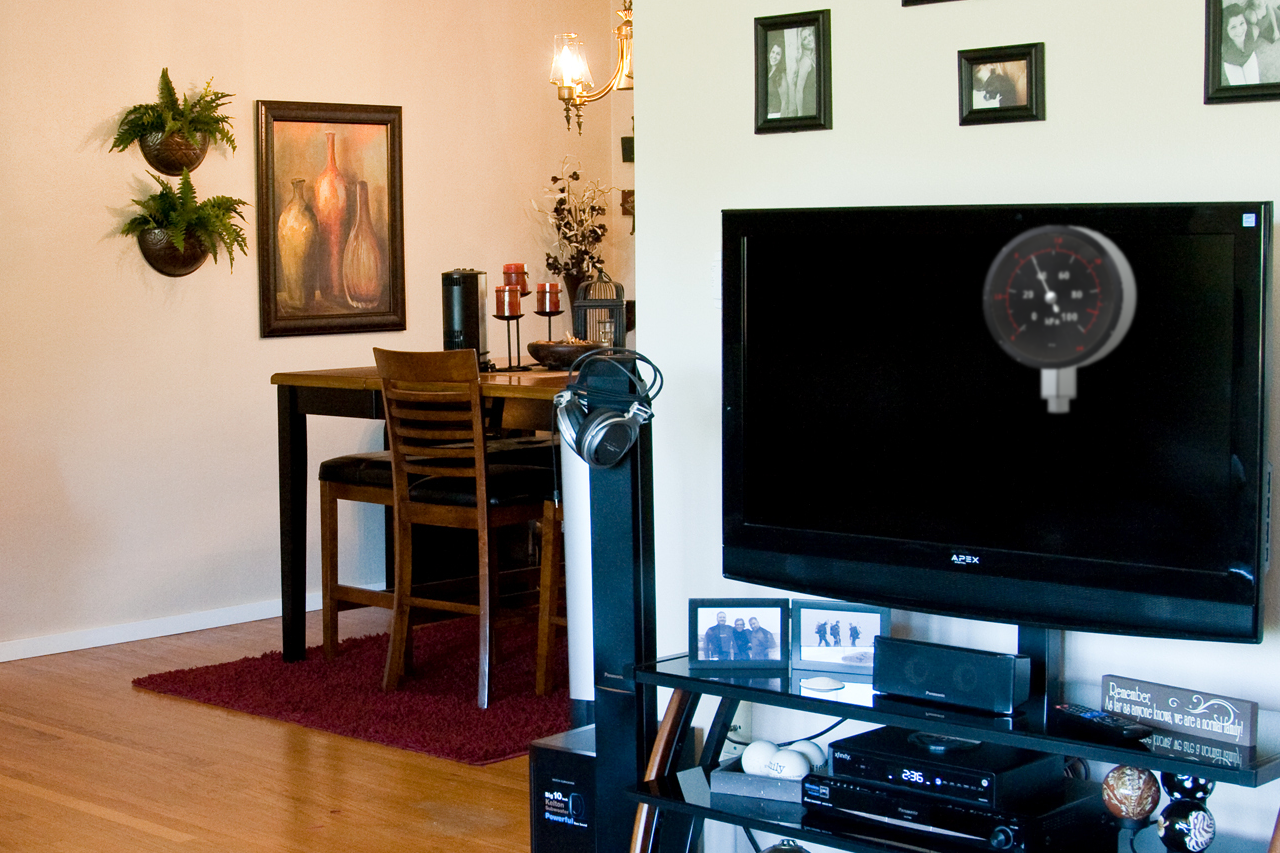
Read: 40kPa
